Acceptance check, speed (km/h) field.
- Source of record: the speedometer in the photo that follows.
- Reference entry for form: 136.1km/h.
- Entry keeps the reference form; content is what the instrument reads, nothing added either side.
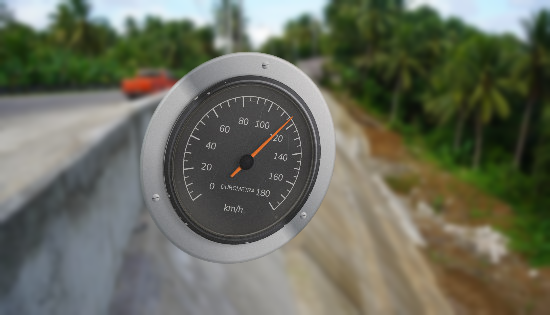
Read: 115km/h
